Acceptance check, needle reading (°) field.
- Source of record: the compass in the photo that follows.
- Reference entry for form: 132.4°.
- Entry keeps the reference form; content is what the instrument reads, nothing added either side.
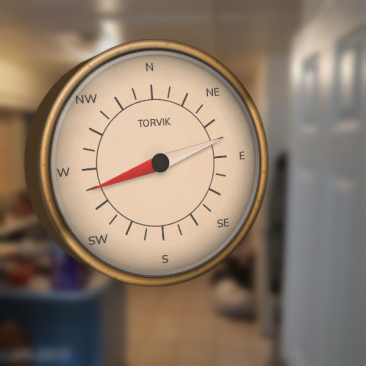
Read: 255°
